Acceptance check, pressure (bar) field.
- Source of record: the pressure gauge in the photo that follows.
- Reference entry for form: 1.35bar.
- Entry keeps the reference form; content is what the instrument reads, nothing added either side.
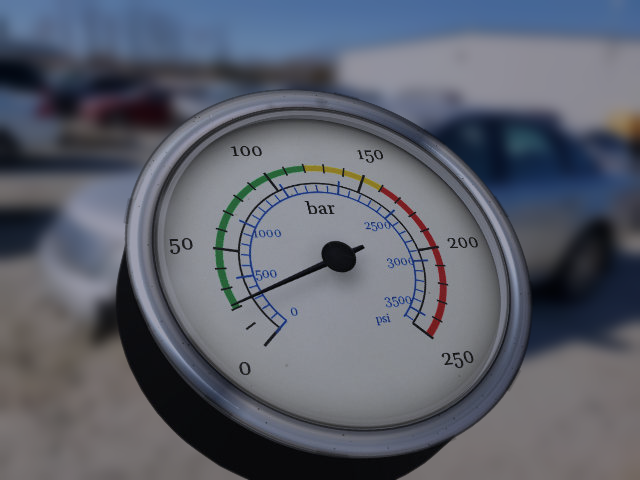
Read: 20bar
